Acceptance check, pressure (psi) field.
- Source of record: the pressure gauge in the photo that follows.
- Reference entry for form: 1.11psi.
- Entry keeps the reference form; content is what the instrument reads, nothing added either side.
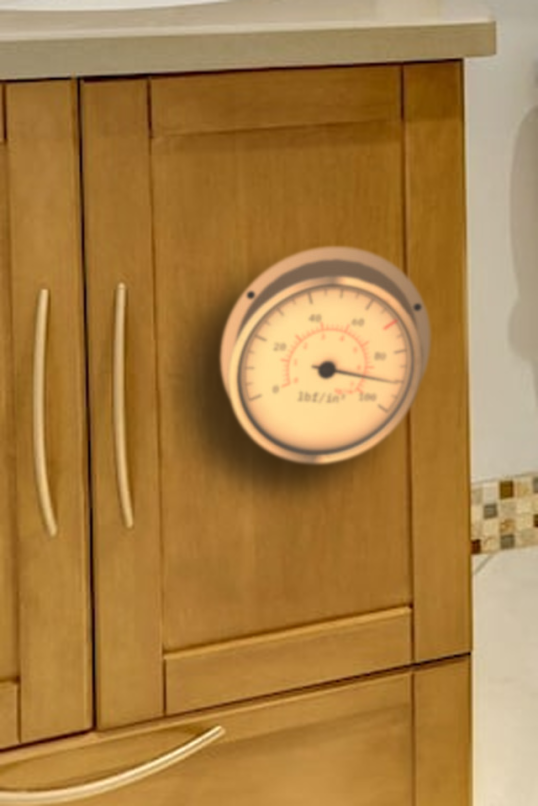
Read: 90psi
